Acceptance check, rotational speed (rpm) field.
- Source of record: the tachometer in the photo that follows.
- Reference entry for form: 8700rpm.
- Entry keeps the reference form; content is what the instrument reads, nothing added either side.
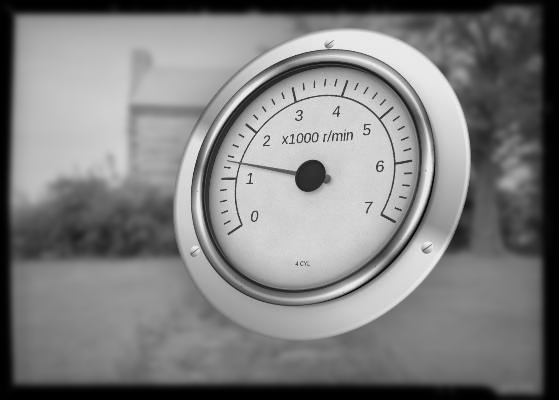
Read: 1300rpm
